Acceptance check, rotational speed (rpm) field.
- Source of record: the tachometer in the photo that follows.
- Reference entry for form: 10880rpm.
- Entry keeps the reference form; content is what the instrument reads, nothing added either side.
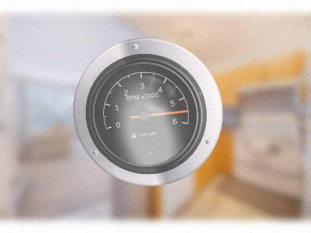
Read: 5500rpm
